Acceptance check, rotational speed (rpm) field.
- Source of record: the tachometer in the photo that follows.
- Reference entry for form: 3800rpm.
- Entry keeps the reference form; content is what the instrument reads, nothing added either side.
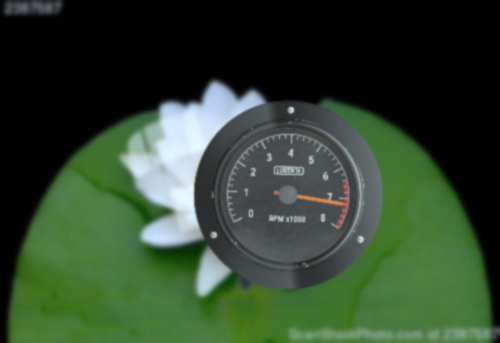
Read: 7200rpm
